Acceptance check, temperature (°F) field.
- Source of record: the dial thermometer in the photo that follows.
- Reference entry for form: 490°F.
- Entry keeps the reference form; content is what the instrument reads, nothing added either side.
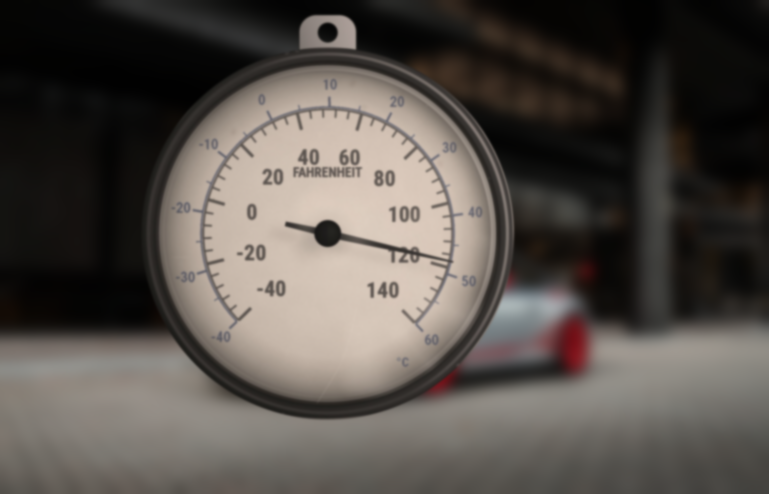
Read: 118°F
